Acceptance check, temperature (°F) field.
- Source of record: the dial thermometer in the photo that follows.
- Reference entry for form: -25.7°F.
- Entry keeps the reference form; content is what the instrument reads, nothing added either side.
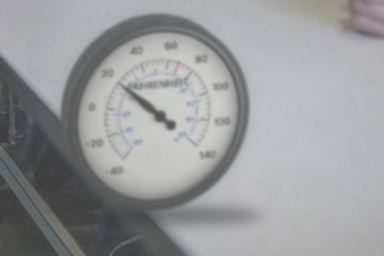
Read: 20°F
